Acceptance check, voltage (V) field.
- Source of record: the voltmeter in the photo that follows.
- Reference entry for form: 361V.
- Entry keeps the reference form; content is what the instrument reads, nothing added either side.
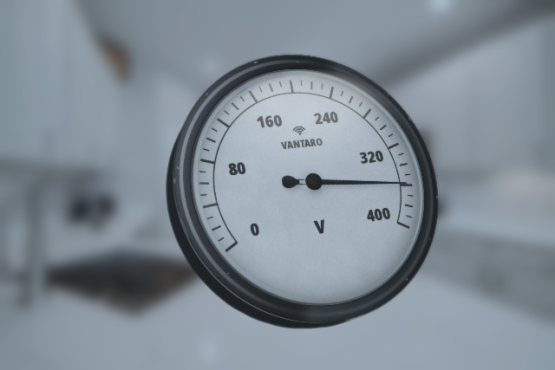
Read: 360V
